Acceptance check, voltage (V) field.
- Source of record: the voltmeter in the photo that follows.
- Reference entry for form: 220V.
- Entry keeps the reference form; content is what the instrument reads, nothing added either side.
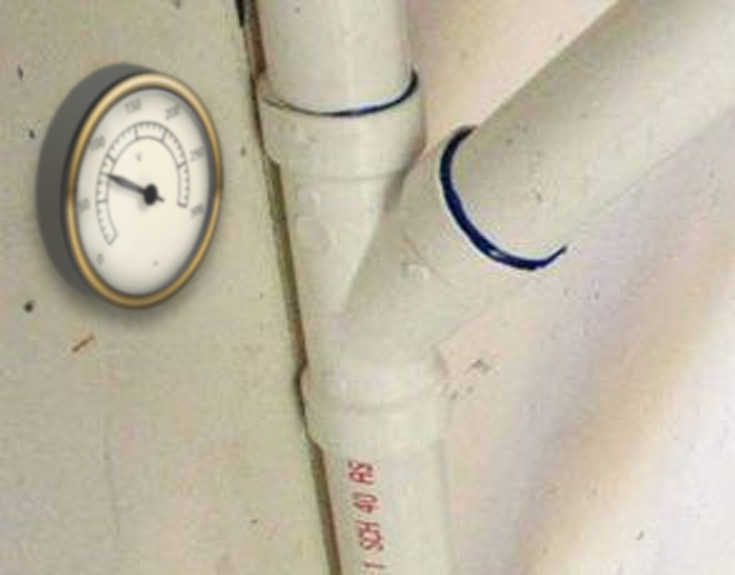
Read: 80V
